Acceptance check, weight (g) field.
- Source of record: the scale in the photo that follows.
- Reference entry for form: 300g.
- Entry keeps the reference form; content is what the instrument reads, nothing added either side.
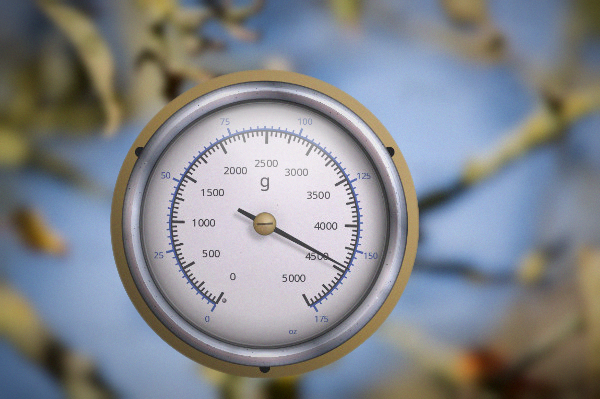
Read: 4450g
